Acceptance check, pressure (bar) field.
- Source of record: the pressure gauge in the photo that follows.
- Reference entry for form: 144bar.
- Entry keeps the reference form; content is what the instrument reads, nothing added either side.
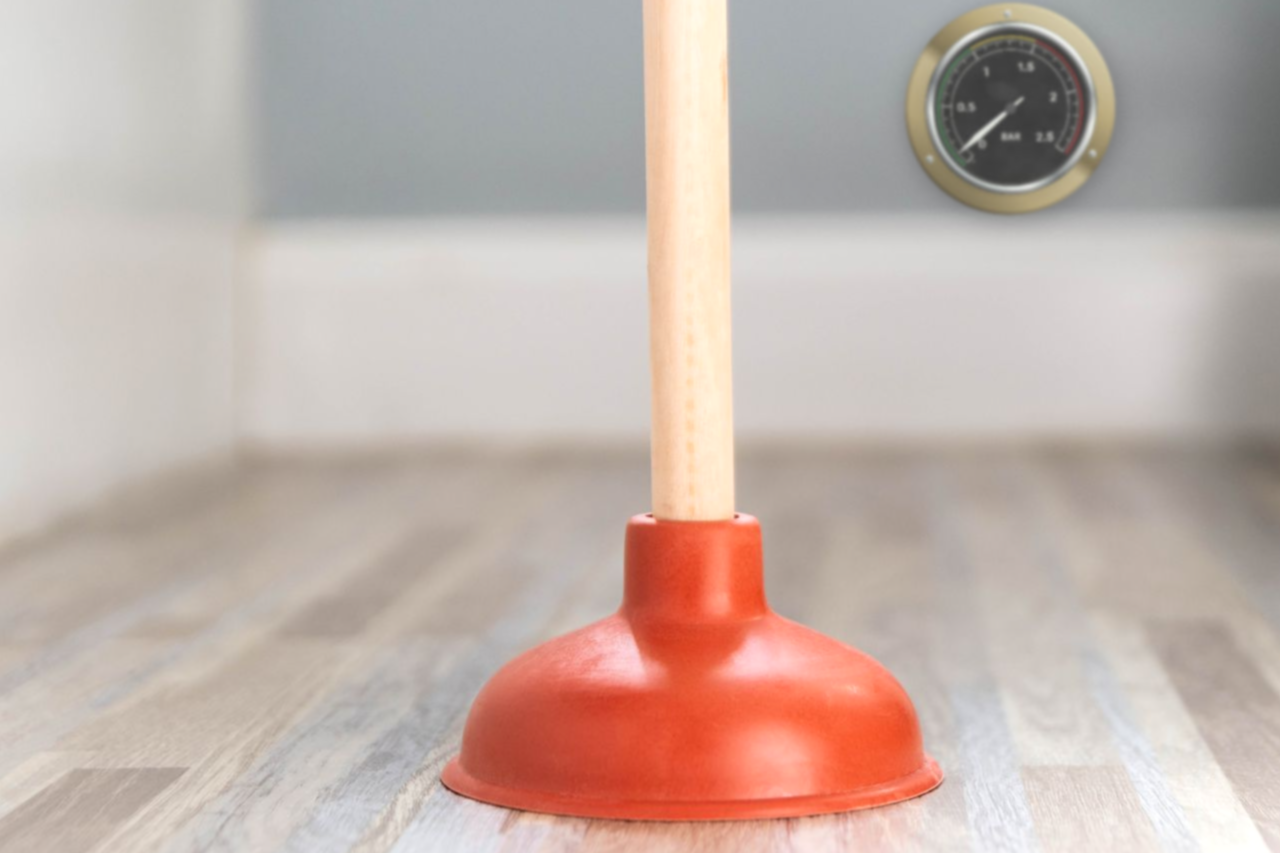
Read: 0.1bar
